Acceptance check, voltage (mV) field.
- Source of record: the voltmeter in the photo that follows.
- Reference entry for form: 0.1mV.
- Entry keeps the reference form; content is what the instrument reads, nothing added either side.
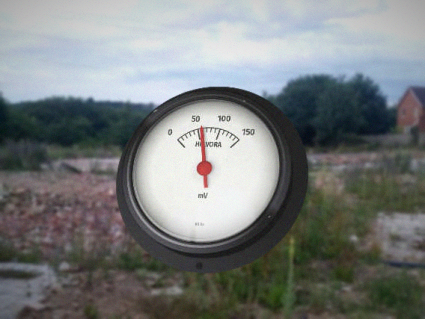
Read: 60mV
